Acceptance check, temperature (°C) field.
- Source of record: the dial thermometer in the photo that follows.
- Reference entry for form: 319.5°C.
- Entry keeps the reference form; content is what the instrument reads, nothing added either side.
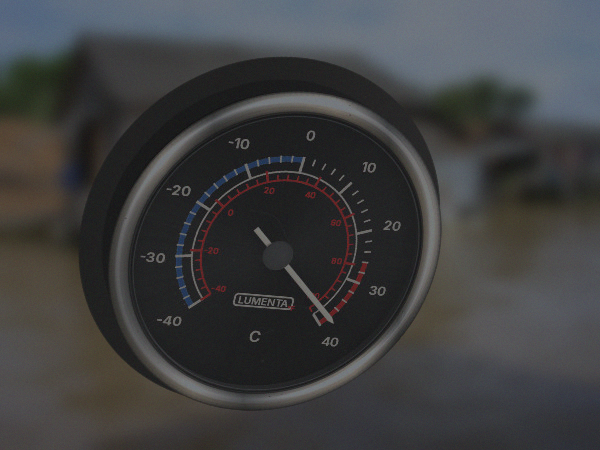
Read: 38°C
